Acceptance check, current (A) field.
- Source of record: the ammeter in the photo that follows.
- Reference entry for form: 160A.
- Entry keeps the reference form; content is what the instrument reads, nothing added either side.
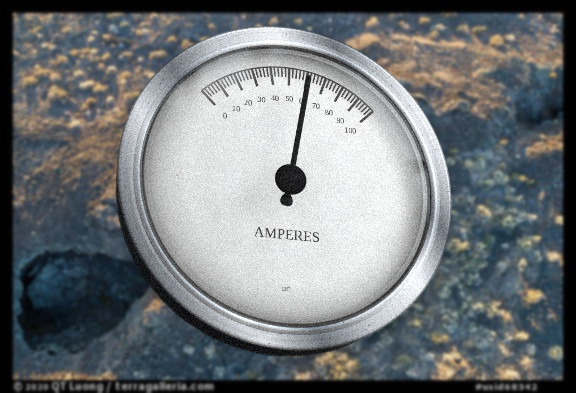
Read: 60A
